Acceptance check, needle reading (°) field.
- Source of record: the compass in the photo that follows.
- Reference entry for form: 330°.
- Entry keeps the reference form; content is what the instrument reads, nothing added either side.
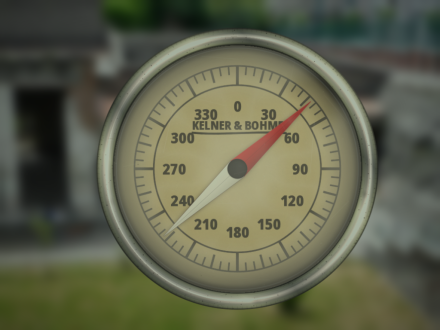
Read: 47.5°
